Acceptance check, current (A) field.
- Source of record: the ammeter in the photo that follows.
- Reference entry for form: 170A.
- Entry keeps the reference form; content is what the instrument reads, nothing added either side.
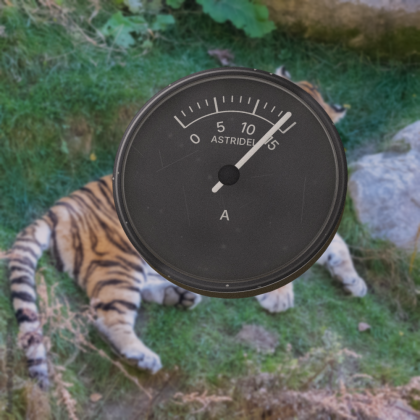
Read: 14A
